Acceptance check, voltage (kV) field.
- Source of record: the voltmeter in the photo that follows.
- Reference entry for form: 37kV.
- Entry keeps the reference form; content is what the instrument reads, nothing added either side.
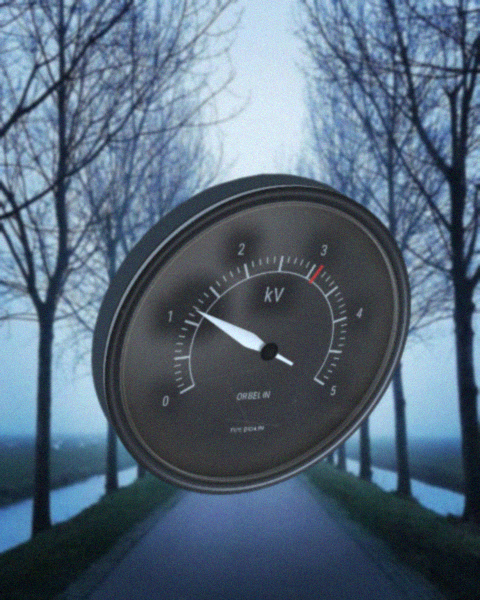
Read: 1.2kV
